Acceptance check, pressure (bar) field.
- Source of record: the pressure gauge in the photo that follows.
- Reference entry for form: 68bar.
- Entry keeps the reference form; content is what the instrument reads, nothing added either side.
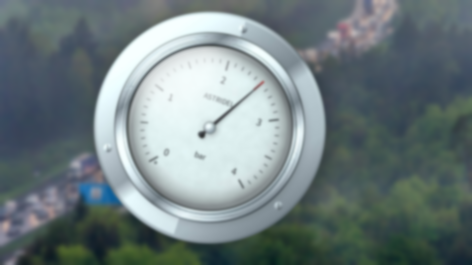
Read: 2.5bar
